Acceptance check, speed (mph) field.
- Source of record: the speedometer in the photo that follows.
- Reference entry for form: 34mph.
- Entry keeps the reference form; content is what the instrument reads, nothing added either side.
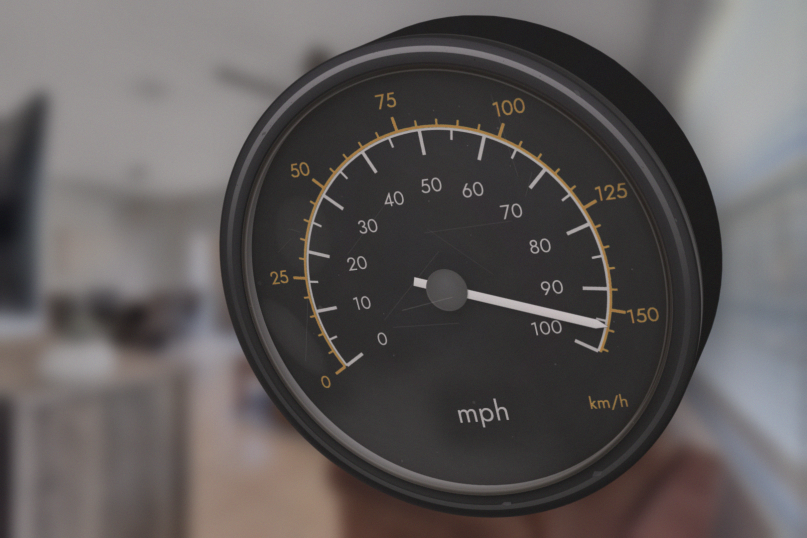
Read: 95mph
